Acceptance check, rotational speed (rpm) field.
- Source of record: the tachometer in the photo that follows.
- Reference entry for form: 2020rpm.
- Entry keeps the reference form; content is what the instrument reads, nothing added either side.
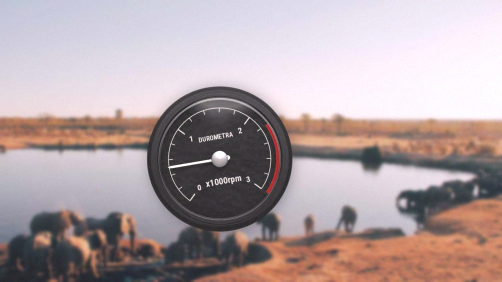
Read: 500rpm
